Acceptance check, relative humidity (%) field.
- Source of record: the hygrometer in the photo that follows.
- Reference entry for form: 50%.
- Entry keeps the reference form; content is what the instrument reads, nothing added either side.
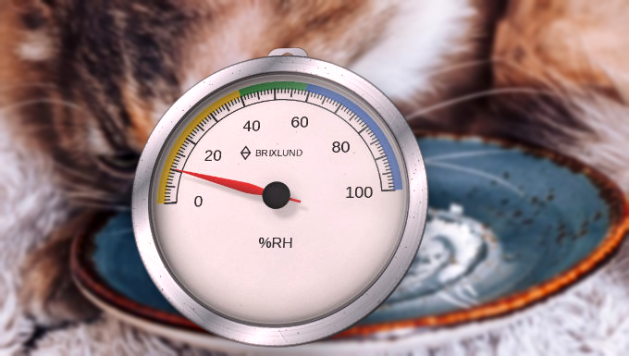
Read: 10%
